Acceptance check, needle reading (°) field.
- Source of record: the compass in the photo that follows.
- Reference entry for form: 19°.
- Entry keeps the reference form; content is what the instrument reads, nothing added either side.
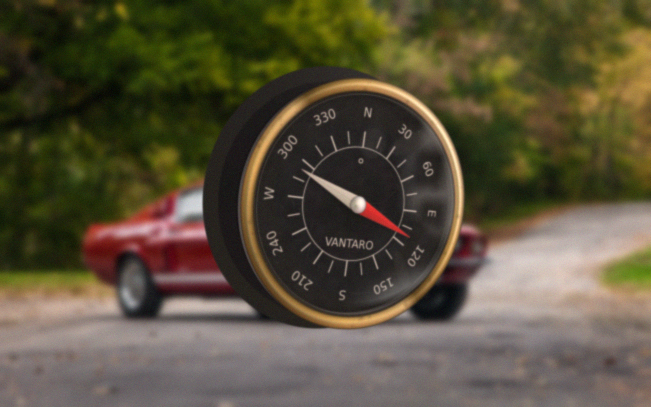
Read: 112.5°
